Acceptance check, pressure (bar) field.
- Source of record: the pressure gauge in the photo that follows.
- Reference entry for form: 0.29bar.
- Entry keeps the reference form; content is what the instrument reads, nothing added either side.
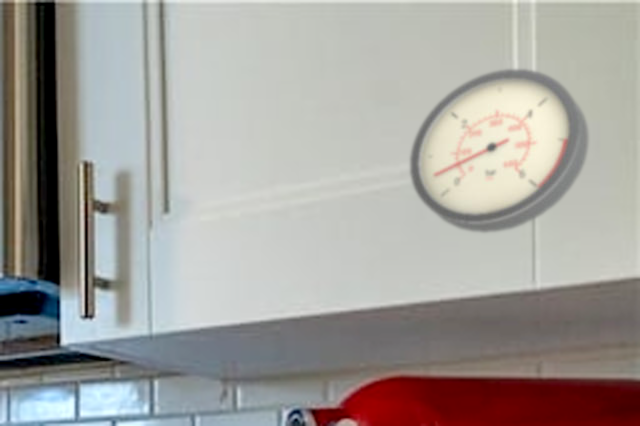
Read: 0.5bar
